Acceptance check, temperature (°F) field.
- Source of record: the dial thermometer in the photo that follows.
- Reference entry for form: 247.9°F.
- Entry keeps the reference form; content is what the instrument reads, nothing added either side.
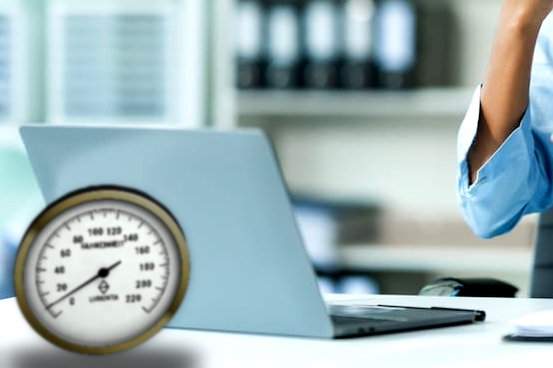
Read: 10°F
